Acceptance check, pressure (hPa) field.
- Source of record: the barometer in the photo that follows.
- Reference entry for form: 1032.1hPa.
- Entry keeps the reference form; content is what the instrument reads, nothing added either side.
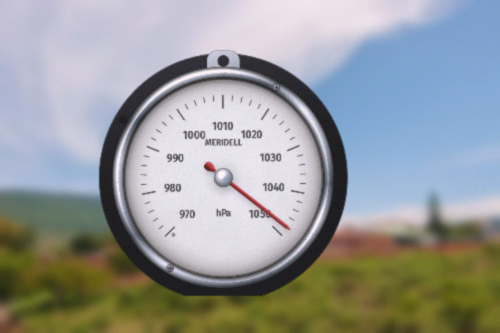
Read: 1048hPa
